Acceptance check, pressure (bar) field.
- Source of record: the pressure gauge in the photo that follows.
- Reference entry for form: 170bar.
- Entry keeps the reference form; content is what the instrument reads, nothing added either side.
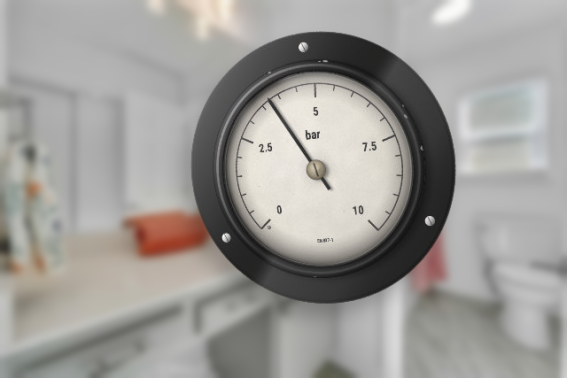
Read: 3.75bar
